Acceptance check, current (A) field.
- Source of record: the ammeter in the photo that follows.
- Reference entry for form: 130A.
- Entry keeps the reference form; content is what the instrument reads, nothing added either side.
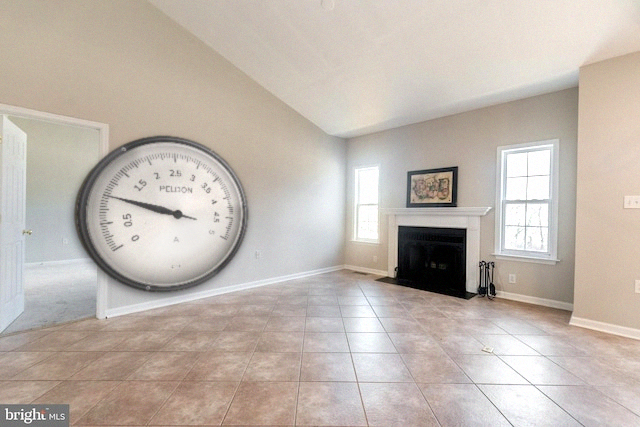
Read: 1A
